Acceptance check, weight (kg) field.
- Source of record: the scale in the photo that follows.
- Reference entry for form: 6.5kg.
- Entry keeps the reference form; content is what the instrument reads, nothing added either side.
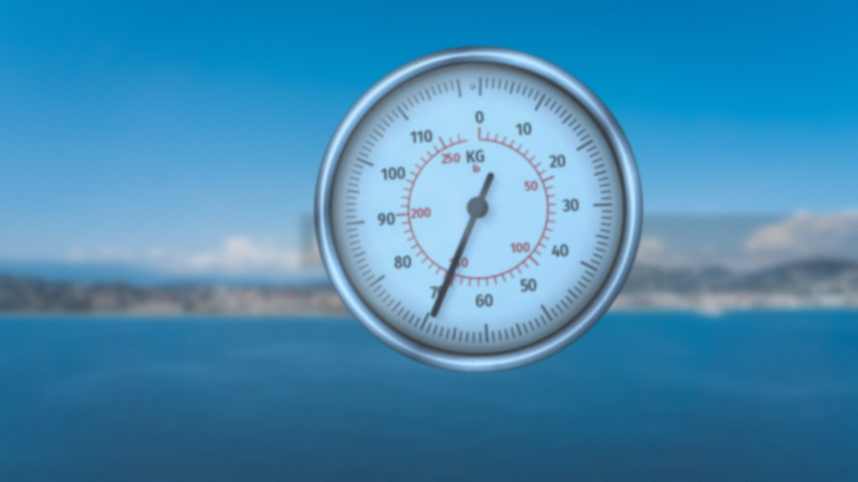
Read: 69kg
